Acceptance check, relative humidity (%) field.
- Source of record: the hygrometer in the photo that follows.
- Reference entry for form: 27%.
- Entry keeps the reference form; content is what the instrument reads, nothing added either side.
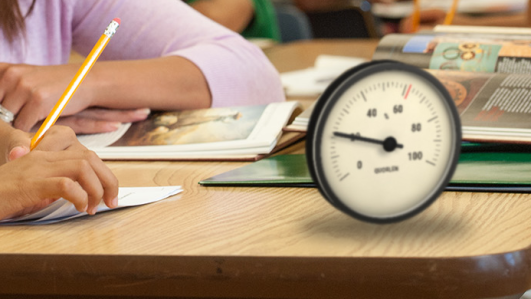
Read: 20%
